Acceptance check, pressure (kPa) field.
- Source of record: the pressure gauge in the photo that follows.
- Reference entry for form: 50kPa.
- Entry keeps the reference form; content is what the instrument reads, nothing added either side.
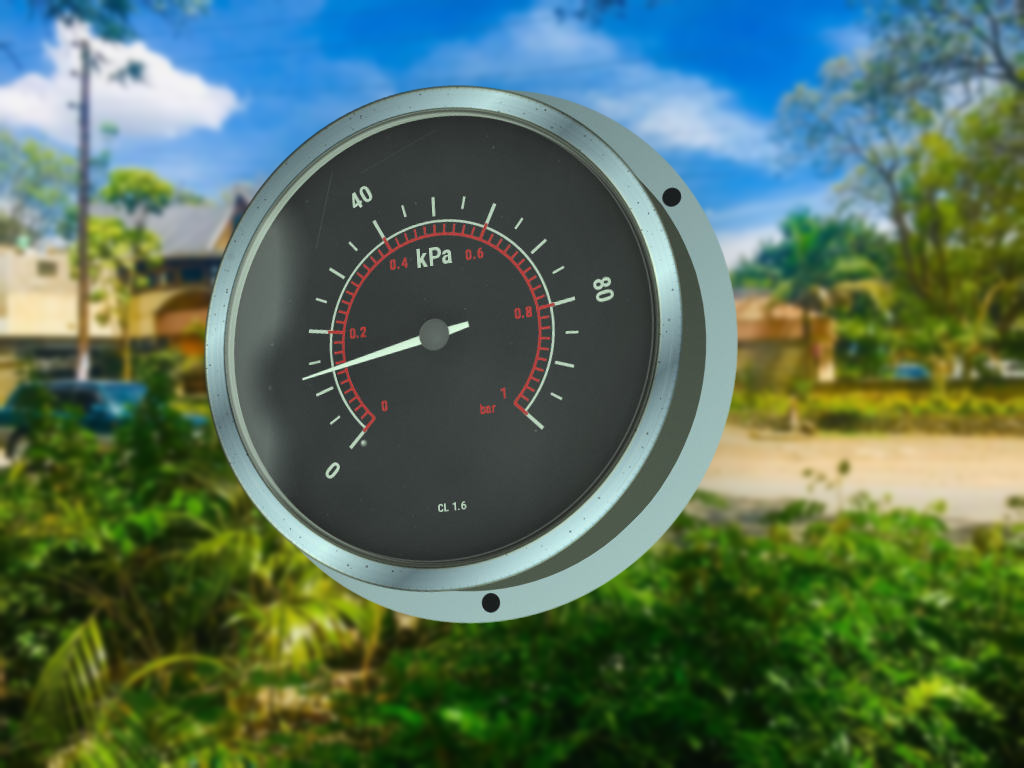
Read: 12.5kPa
